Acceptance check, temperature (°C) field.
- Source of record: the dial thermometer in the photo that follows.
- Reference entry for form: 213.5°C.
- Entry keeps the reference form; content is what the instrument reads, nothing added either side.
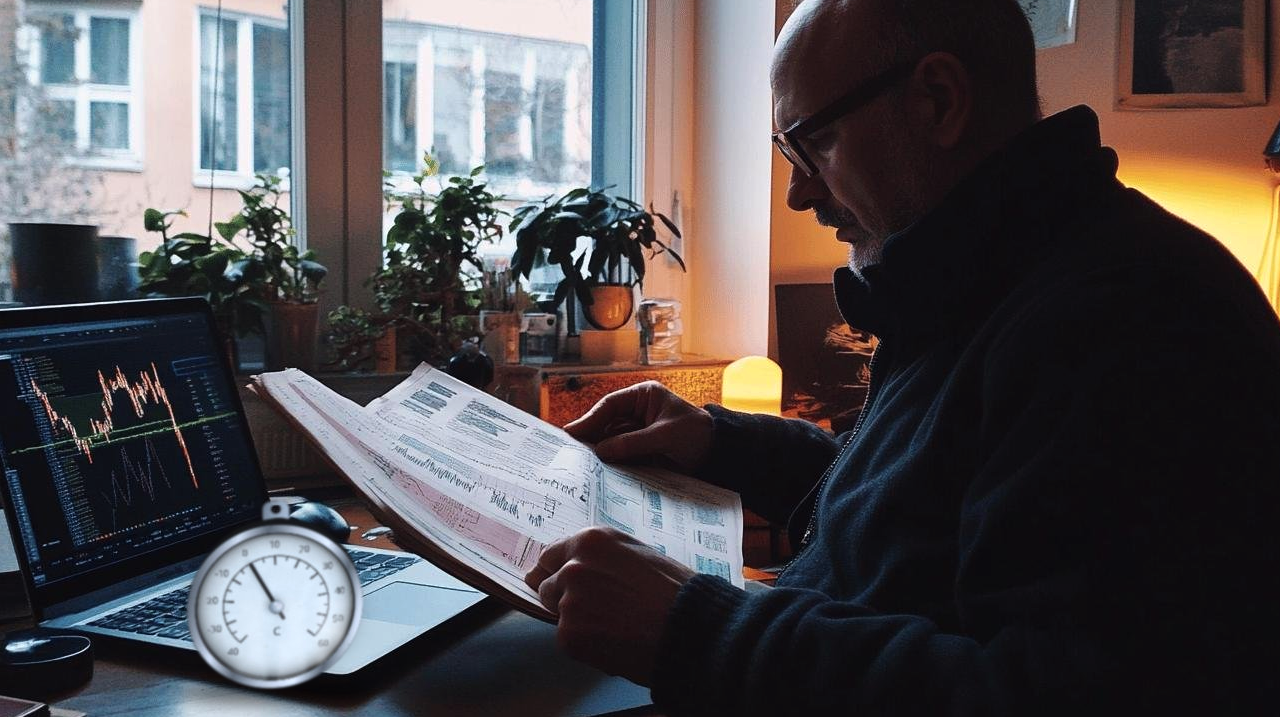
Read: 0°C
